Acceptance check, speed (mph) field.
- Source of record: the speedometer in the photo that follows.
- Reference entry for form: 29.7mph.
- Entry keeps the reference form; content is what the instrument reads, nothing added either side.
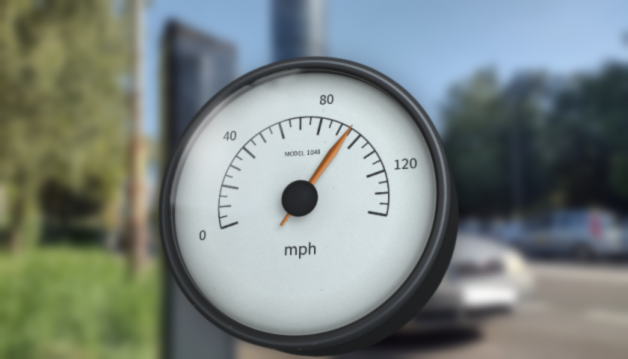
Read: 95mph
